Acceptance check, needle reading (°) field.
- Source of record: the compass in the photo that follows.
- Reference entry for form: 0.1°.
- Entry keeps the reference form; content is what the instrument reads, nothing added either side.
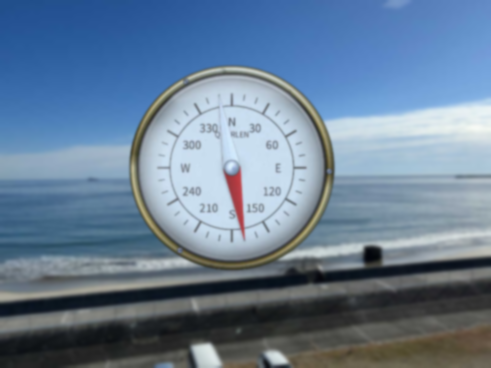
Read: 170°
